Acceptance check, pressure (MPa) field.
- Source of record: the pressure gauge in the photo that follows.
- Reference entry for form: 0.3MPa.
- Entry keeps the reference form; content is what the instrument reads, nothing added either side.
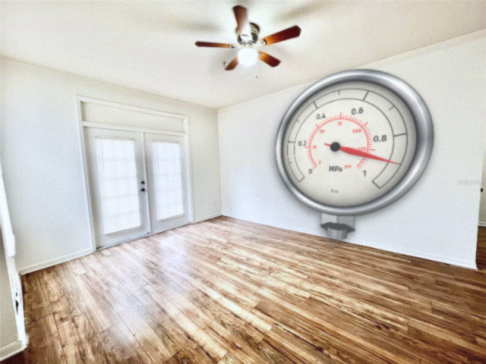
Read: 0.9MPa
